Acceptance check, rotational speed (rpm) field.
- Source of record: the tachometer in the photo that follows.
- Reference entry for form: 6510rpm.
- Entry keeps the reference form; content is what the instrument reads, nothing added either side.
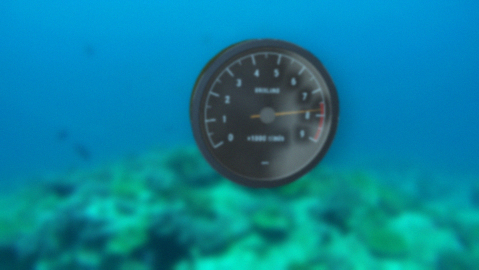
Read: 7750rpm
